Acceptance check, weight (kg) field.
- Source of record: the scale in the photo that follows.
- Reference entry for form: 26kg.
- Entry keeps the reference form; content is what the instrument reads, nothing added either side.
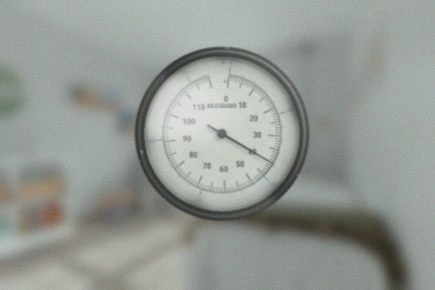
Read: 40kg
